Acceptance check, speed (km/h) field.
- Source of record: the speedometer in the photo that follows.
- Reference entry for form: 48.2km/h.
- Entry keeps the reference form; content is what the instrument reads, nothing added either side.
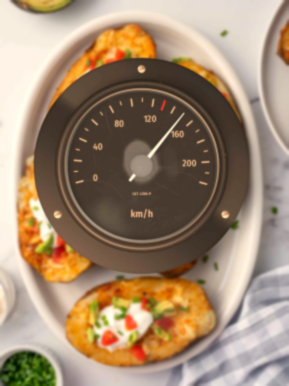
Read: 150km/h
